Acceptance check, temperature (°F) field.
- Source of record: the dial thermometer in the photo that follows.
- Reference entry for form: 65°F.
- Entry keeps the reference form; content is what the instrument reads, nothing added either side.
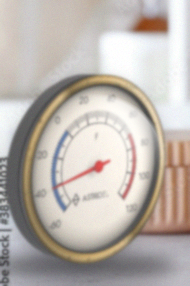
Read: -40°F
